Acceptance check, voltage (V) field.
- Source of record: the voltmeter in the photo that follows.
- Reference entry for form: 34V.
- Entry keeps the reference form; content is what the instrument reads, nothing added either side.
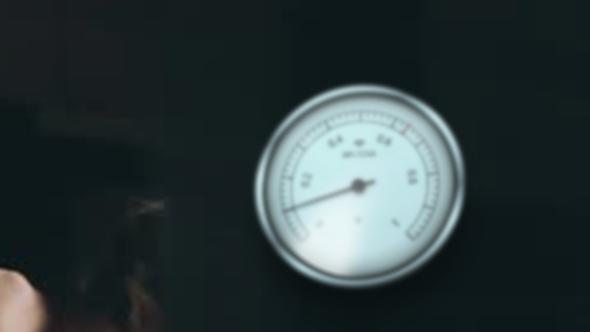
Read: 0.1V
